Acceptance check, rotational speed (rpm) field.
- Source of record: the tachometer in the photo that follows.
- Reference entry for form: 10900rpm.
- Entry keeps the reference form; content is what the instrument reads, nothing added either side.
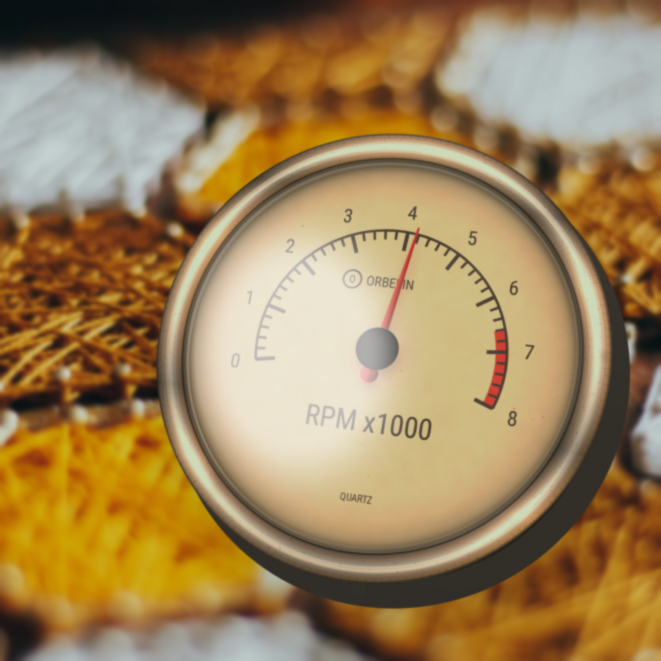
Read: 4200rpm
